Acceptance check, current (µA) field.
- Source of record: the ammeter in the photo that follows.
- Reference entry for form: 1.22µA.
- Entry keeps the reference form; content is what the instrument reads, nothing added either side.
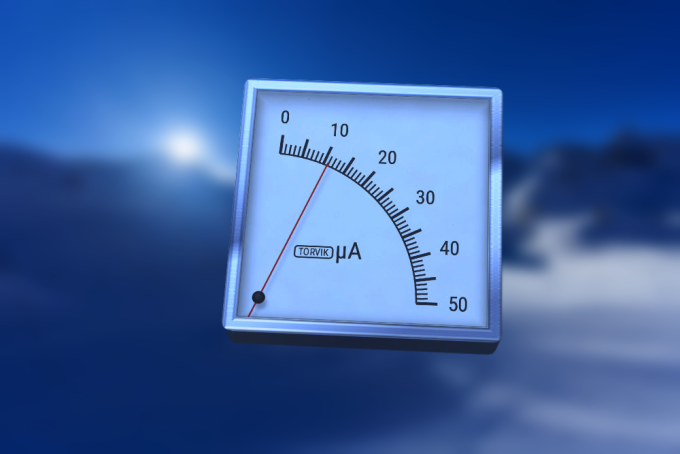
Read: 11µA
